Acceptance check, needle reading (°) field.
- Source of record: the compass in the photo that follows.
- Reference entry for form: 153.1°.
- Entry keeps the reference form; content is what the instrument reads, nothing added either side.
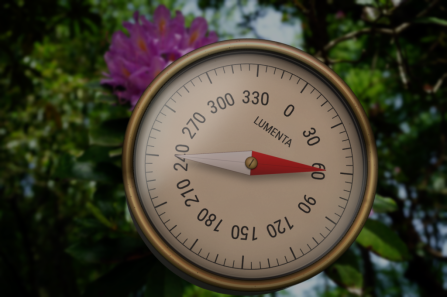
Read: 60°
